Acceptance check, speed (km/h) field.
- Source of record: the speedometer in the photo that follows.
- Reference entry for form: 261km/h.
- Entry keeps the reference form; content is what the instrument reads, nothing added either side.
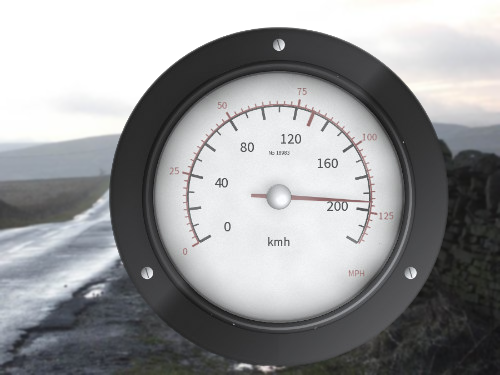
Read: 195km/h
